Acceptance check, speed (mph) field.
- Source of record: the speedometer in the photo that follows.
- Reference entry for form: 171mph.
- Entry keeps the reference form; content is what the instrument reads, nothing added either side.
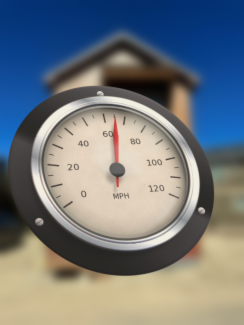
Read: 65mph
